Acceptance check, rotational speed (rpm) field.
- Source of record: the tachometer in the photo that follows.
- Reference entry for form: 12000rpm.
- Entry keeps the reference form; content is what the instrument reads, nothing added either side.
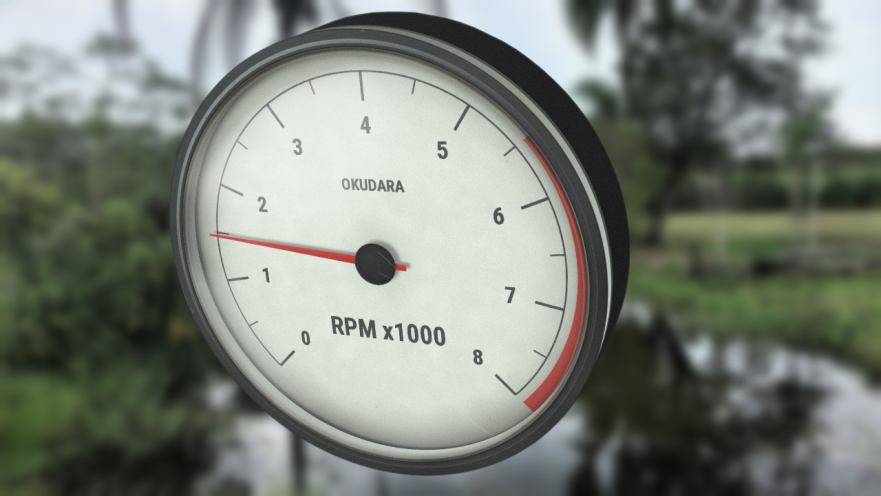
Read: 1500rpm
